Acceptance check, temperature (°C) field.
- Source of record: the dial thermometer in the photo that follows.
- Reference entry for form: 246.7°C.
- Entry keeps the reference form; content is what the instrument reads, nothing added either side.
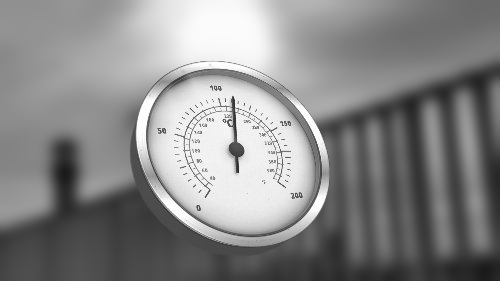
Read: 110°C
